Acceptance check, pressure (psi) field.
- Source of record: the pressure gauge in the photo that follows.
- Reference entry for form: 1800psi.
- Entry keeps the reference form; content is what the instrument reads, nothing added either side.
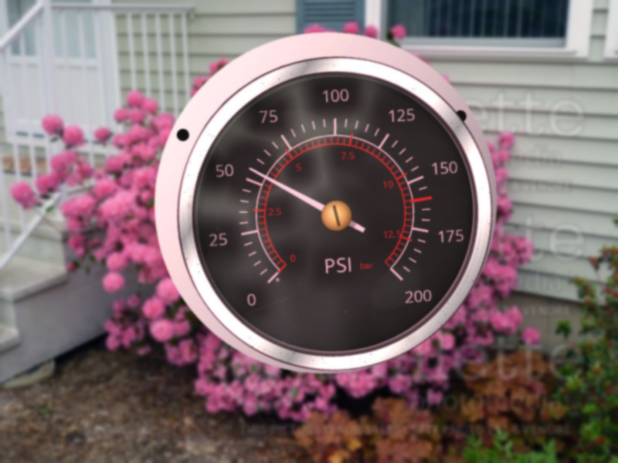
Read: 55psi
